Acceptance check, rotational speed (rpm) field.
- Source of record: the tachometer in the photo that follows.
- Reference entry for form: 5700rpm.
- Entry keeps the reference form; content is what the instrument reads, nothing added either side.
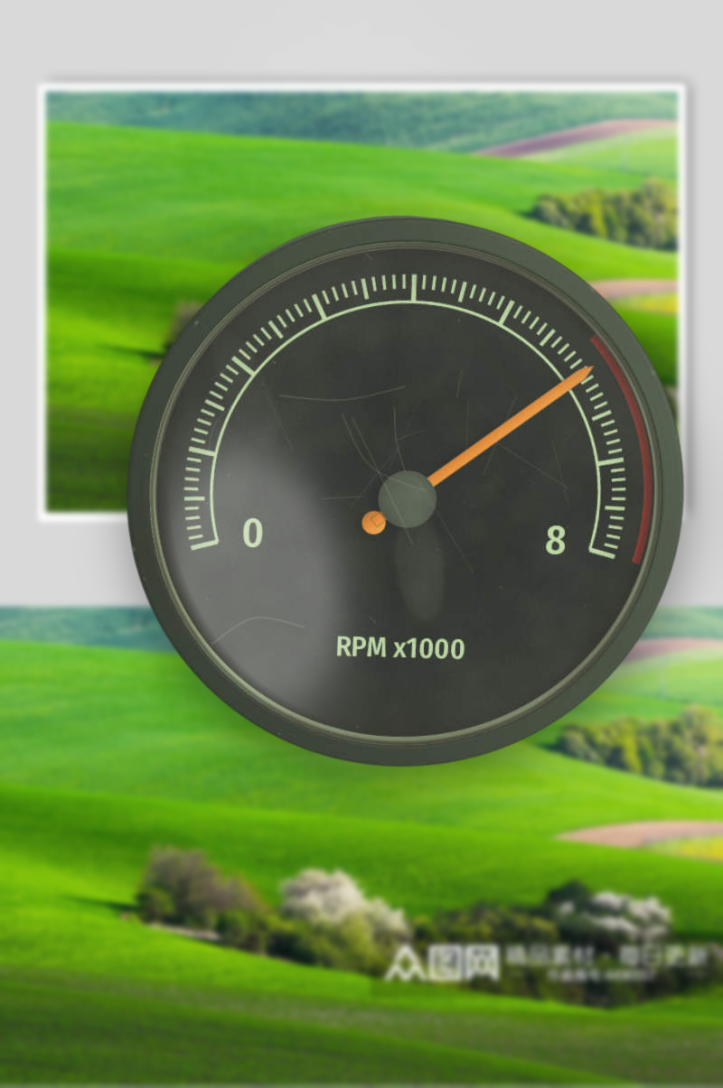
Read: 6000rpm
